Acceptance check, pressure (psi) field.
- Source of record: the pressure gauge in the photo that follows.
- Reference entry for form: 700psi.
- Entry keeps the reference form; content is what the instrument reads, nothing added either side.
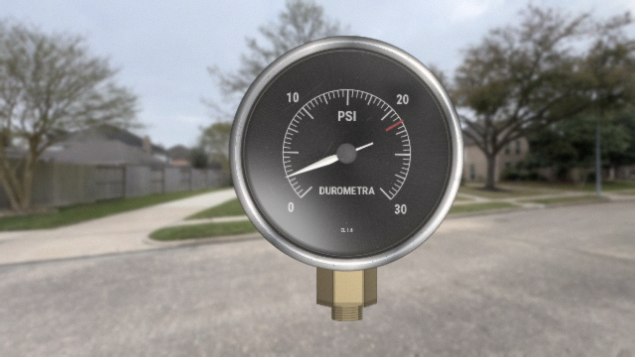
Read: 2.5psi
